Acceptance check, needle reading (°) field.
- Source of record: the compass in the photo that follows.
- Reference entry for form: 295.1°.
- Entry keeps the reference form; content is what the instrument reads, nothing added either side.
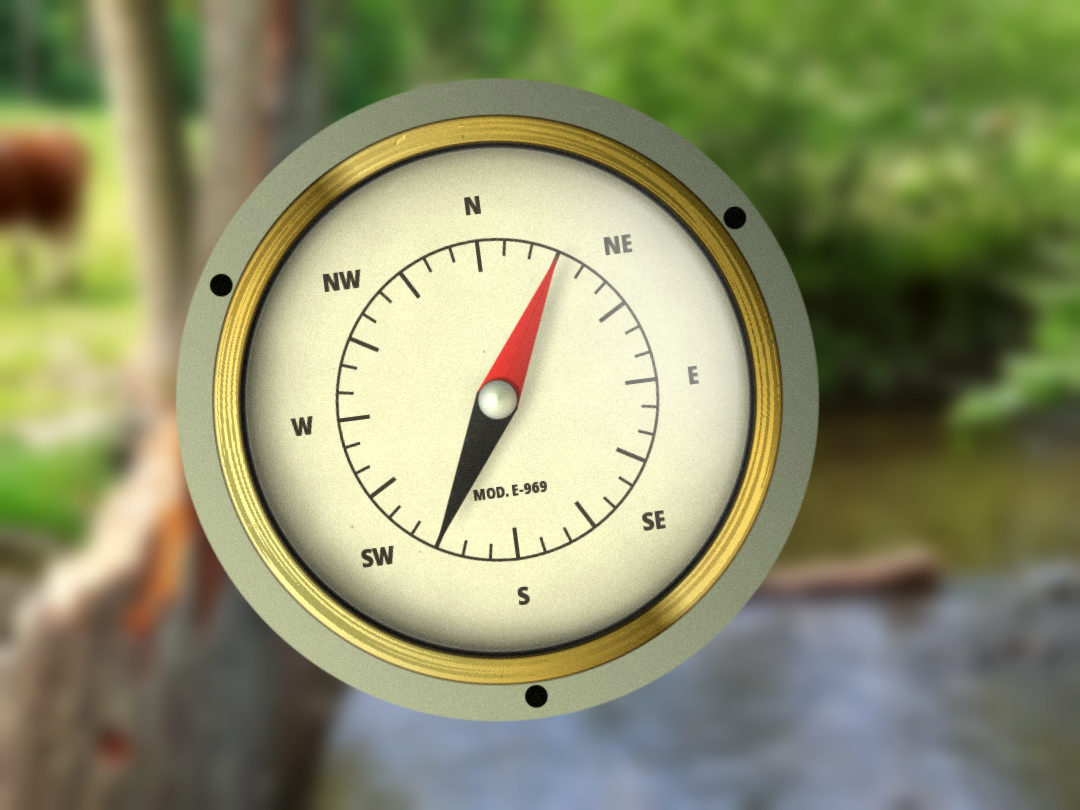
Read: 30°
